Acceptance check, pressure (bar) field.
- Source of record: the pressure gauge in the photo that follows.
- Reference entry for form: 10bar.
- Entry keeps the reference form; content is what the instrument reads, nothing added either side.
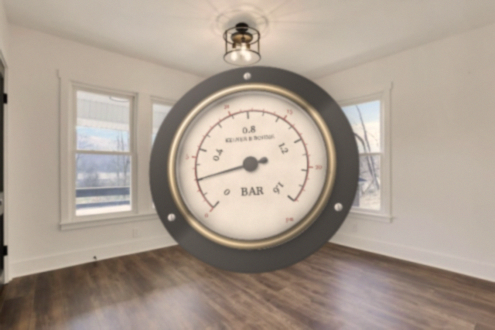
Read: 0.2bar
